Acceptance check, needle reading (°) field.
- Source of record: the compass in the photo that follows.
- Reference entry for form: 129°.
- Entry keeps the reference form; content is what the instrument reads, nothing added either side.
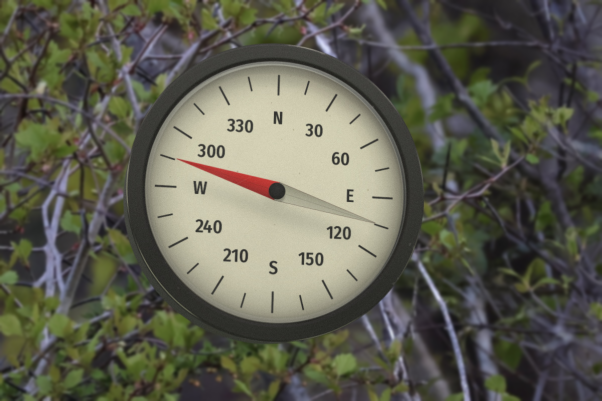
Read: 285°
